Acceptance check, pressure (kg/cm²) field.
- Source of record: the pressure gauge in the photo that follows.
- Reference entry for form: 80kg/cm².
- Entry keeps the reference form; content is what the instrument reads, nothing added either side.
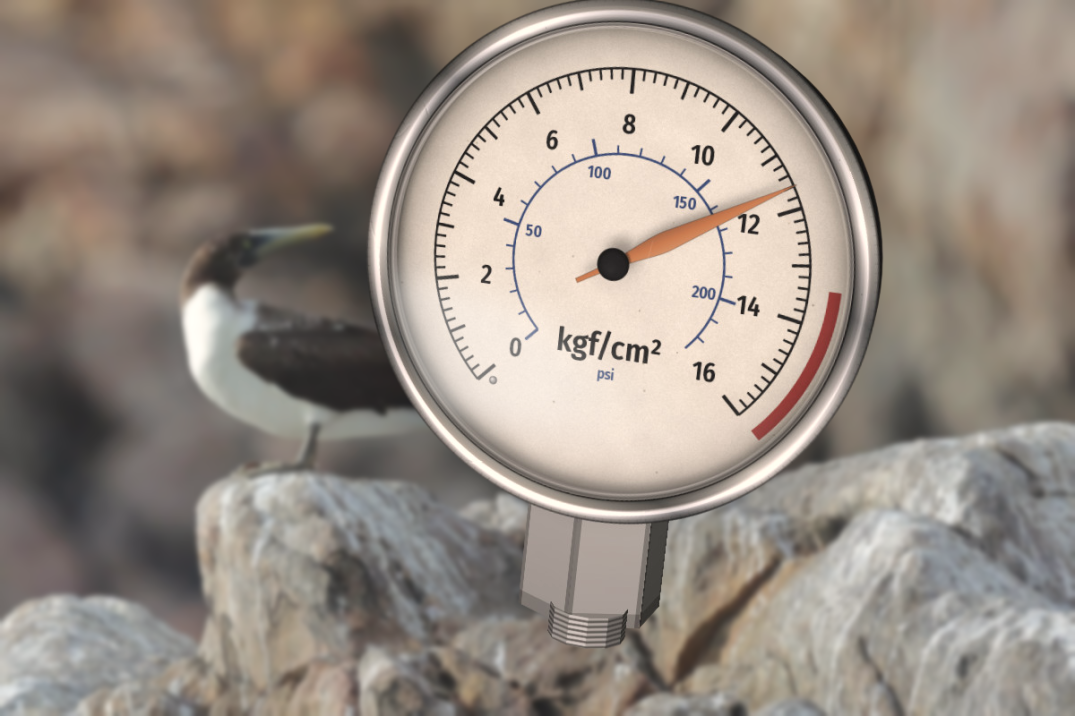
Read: 11.6kg/cm²
